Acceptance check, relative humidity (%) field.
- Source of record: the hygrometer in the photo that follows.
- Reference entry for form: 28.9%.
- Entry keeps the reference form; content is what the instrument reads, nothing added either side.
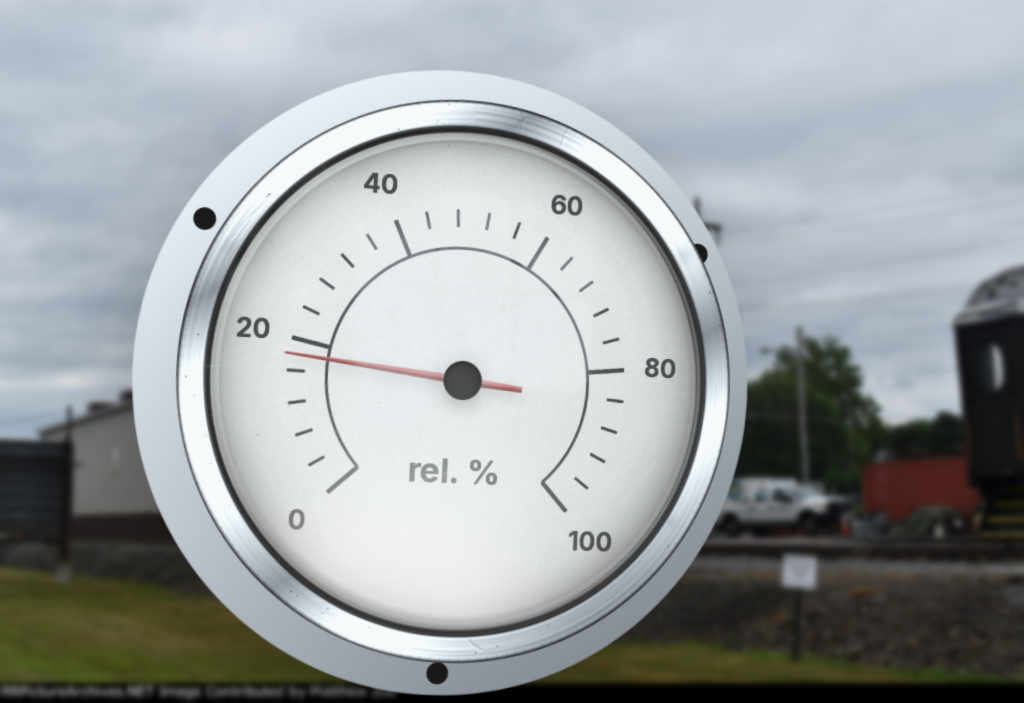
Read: 18%
